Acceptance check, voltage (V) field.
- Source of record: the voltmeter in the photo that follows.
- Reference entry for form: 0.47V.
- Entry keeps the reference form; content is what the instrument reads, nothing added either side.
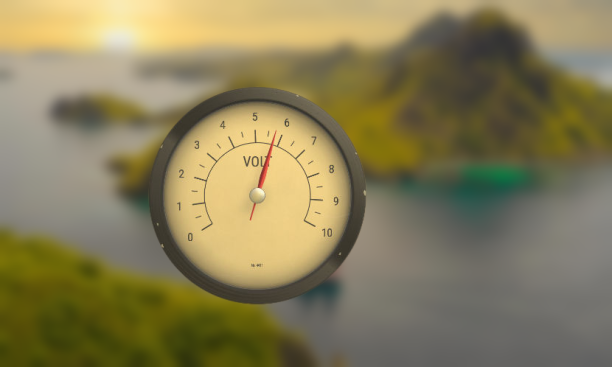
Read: 5.75V
